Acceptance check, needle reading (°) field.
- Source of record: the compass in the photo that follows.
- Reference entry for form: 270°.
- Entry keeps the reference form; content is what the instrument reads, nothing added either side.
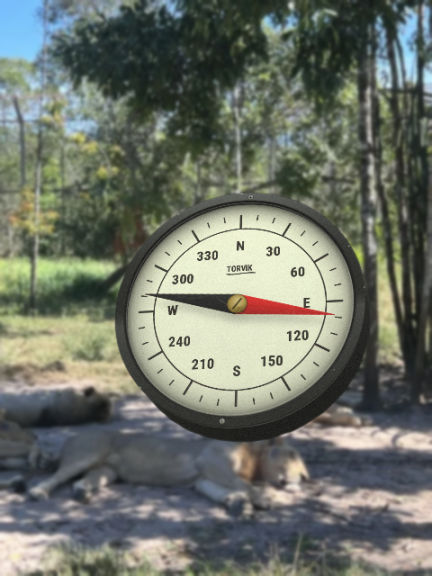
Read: 100°
